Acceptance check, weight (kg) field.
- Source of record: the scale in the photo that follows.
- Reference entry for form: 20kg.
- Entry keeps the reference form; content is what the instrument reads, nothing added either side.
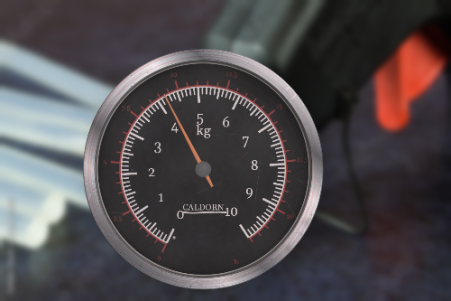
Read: 4.2kg
